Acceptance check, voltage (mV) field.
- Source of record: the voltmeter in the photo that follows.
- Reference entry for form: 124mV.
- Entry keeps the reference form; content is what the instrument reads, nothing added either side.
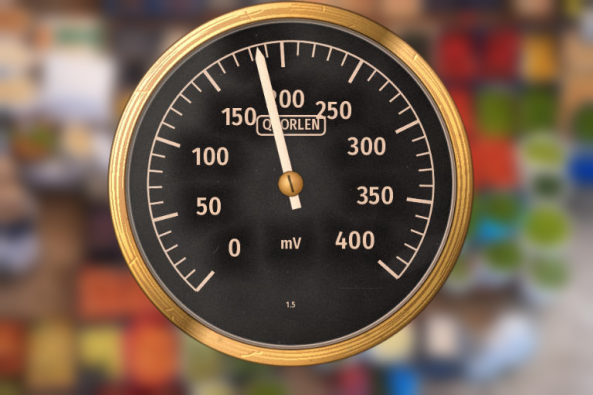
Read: 185mV
